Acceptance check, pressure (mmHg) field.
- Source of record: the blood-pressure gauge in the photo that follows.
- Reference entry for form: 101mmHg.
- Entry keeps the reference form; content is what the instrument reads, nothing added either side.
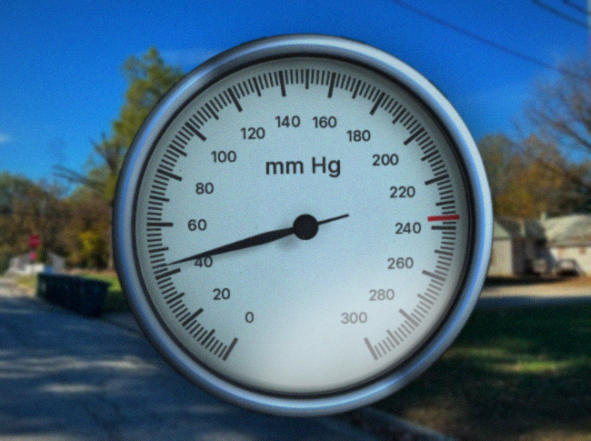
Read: 44mmHg
